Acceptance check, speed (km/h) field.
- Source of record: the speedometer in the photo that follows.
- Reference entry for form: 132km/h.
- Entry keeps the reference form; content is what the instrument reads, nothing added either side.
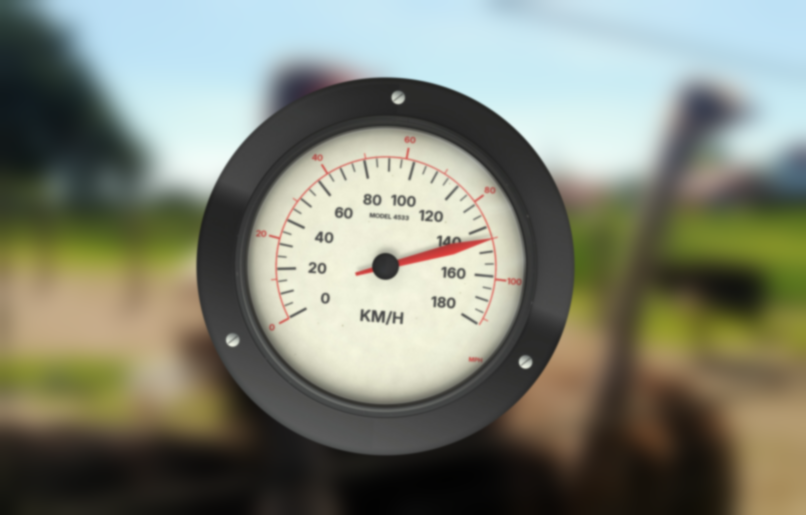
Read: 145km/h
